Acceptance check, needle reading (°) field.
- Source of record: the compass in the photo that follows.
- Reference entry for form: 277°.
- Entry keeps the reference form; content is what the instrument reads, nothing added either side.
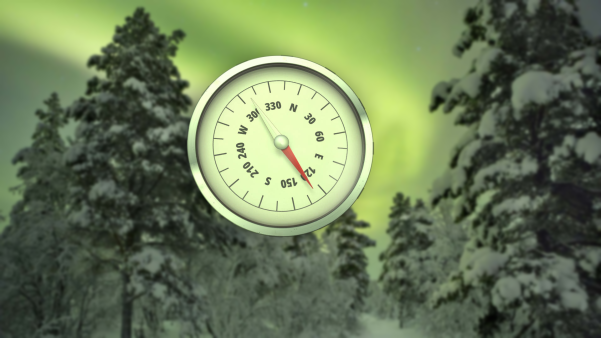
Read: 127.5°
